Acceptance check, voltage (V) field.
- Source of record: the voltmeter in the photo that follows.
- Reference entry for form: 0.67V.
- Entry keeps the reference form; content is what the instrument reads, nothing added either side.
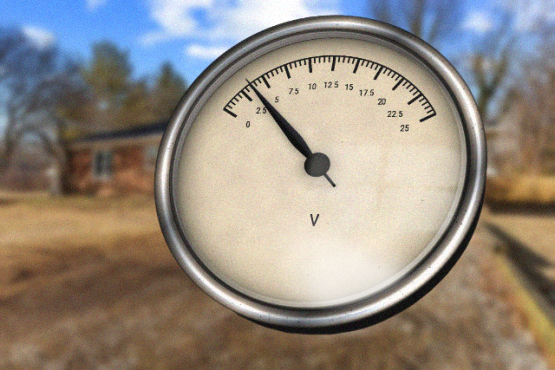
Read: 3.5V
